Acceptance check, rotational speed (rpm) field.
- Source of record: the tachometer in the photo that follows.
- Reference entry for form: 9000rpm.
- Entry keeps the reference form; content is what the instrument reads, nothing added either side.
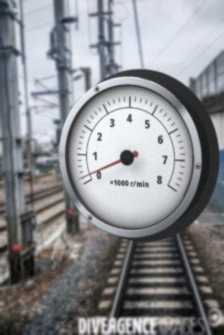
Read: 200rpm
